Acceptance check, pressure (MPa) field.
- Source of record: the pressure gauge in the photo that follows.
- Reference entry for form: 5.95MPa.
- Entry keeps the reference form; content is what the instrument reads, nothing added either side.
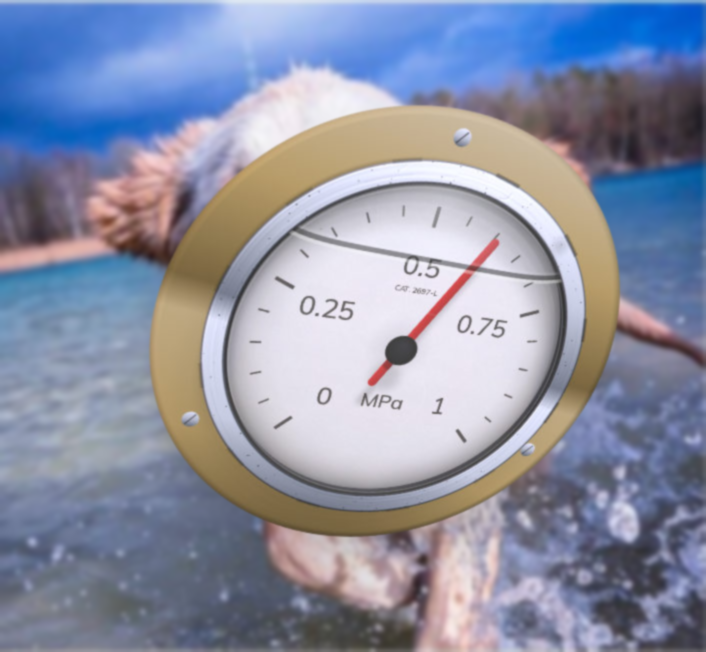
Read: 0.6MPa
